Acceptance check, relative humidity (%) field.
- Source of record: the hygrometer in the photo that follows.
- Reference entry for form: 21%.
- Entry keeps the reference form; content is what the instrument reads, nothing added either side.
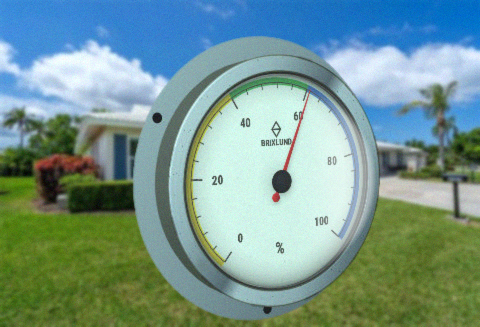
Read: 60%
